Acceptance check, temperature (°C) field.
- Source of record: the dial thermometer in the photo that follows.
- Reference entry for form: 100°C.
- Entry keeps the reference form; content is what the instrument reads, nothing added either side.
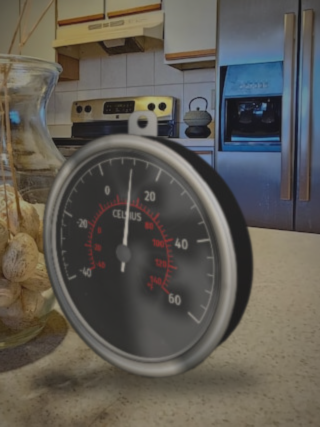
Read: 12°C
